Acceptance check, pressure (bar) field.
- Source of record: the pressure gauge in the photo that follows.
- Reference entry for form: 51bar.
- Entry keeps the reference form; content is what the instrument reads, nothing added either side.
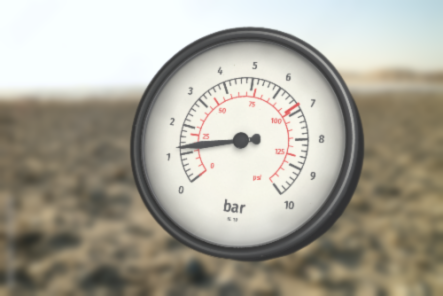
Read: 1.2bar
